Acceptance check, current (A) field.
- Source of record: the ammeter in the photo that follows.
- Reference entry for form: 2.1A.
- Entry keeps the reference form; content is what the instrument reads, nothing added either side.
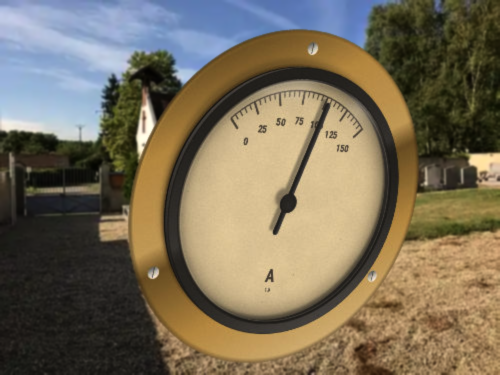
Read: 100A
